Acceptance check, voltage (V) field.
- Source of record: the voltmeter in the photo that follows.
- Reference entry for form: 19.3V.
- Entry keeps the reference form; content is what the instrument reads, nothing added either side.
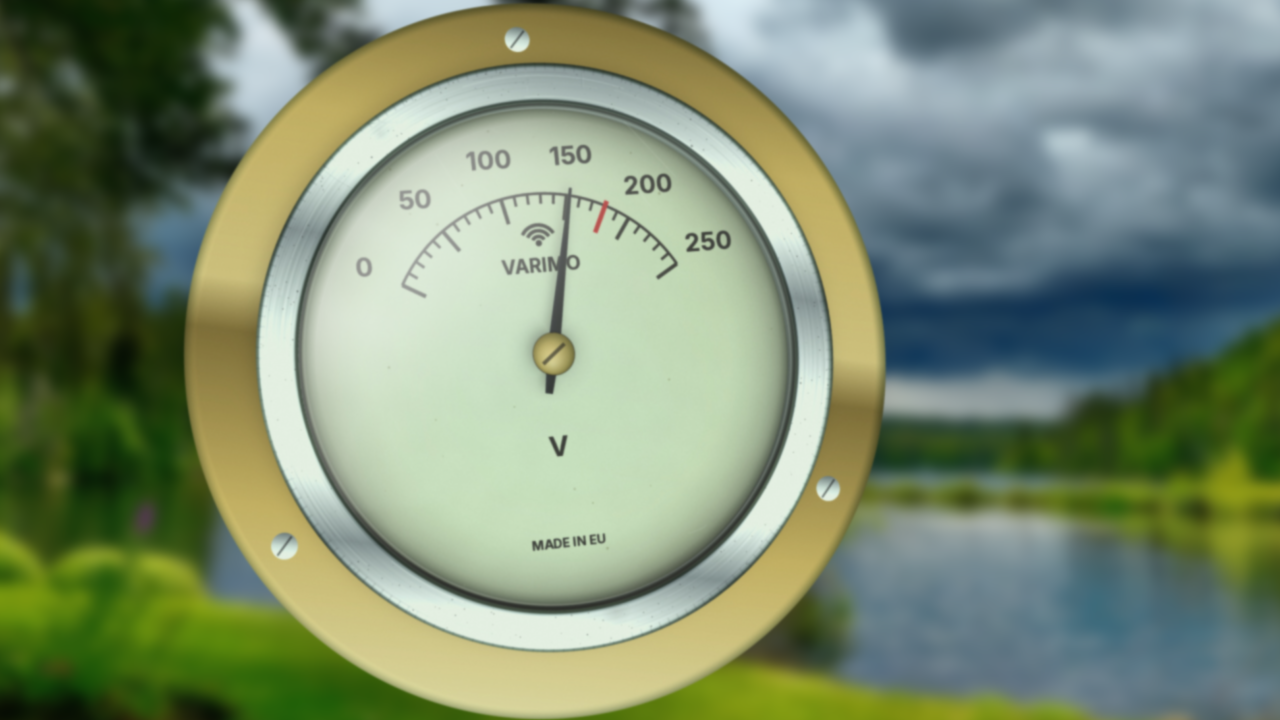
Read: 150V
